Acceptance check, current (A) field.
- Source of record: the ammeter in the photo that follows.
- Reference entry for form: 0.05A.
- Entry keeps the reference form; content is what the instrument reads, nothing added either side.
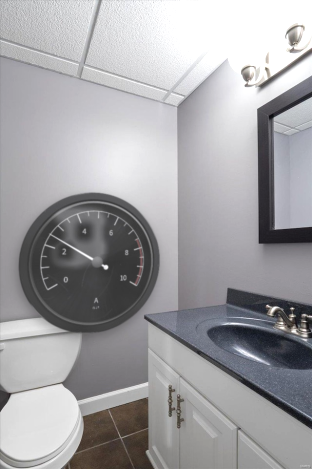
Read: 2.5A
